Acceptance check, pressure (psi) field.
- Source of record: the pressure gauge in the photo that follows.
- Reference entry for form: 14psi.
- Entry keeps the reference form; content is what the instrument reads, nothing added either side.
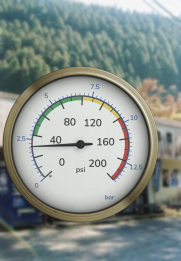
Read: 30psi
